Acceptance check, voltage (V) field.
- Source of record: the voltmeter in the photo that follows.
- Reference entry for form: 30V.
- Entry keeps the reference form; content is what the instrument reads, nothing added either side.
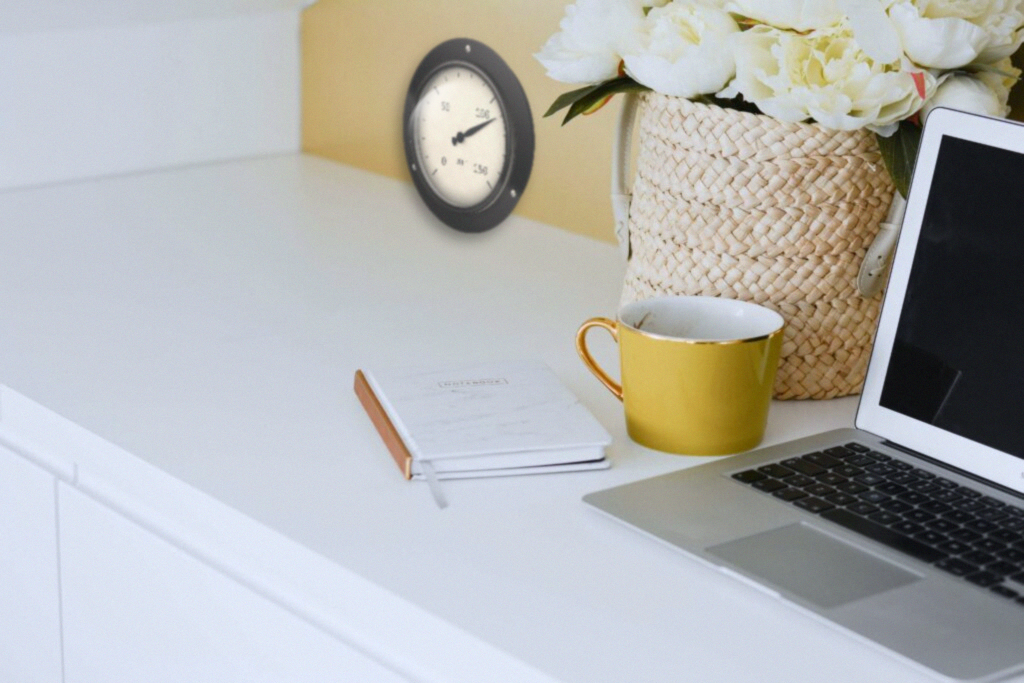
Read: 110V
